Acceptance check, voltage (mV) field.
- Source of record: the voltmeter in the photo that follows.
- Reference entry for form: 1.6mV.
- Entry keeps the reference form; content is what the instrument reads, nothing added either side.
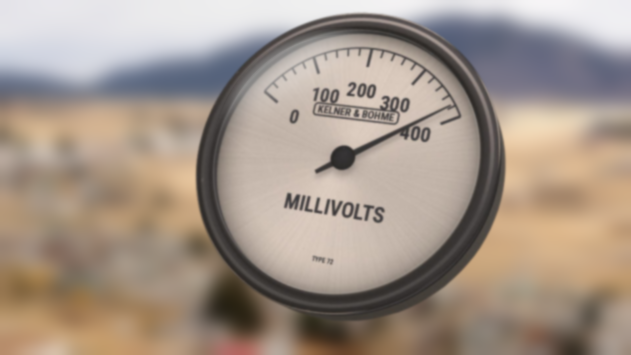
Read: 380mV
